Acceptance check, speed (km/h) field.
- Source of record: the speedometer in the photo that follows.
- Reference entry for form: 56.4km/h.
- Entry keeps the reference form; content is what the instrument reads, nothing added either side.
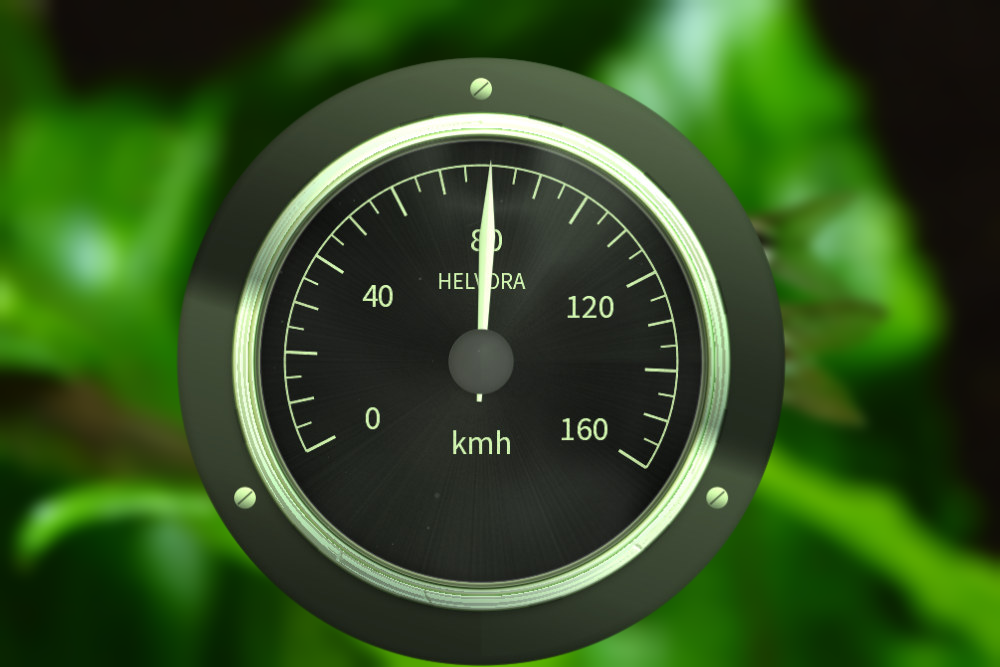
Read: 80km/h
